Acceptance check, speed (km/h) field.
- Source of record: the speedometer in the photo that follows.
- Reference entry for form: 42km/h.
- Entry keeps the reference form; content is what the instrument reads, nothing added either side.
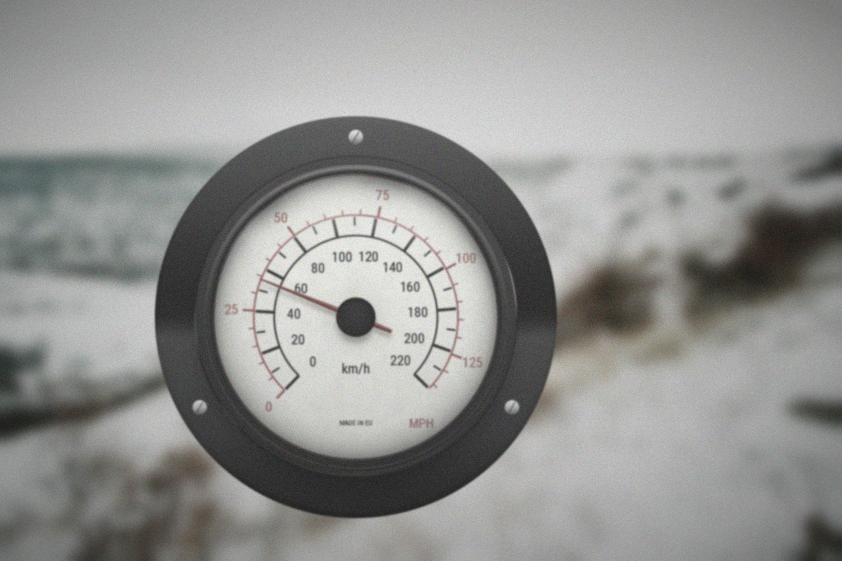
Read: 55km/h
